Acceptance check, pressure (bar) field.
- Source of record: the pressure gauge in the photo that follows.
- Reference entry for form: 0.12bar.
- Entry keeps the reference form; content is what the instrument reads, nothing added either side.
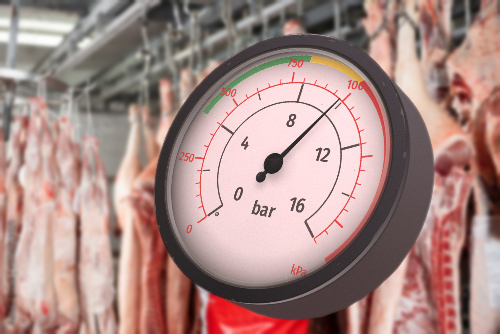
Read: 10bar
